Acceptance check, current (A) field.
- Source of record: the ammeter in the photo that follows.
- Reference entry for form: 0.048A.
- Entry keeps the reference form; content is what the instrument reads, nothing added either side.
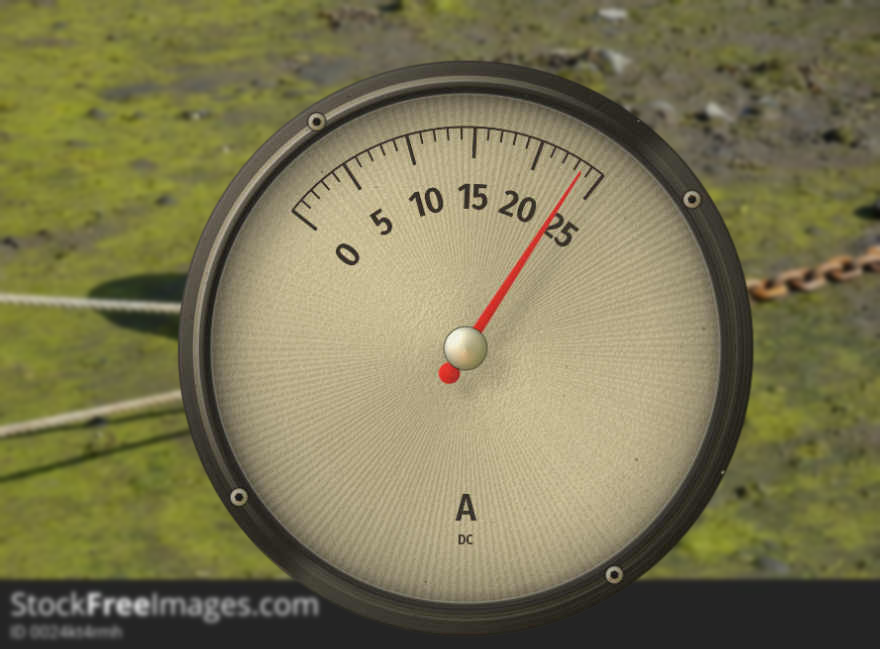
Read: 23.5A
